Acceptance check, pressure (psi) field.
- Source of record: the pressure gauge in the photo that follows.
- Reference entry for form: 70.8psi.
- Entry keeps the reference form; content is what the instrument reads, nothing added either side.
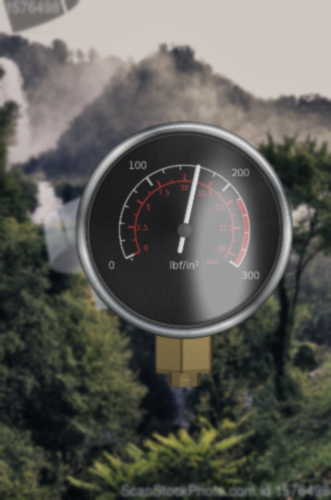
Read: 160psi
